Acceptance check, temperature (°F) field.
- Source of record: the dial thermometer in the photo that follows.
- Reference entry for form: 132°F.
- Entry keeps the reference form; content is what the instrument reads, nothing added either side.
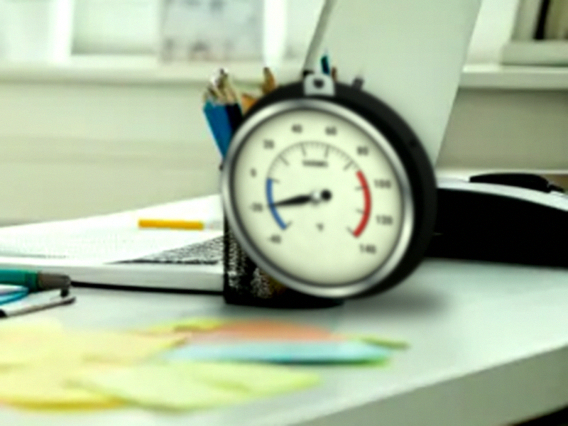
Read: -20°F
